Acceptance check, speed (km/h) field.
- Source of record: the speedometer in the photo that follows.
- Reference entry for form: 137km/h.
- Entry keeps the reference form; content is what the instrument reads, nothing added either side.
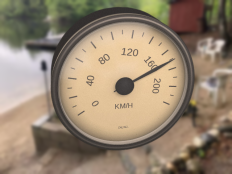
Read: 170km/h
